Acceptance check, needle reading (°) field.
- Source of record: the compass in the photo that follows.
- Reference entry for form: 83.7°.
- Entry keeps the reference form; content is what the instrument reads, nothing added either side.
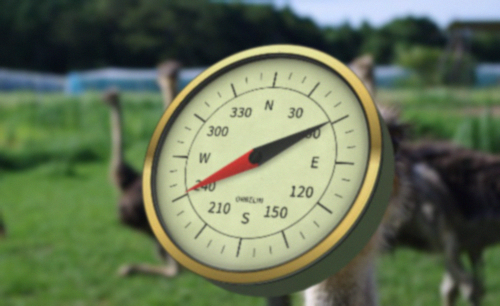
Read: 240°
